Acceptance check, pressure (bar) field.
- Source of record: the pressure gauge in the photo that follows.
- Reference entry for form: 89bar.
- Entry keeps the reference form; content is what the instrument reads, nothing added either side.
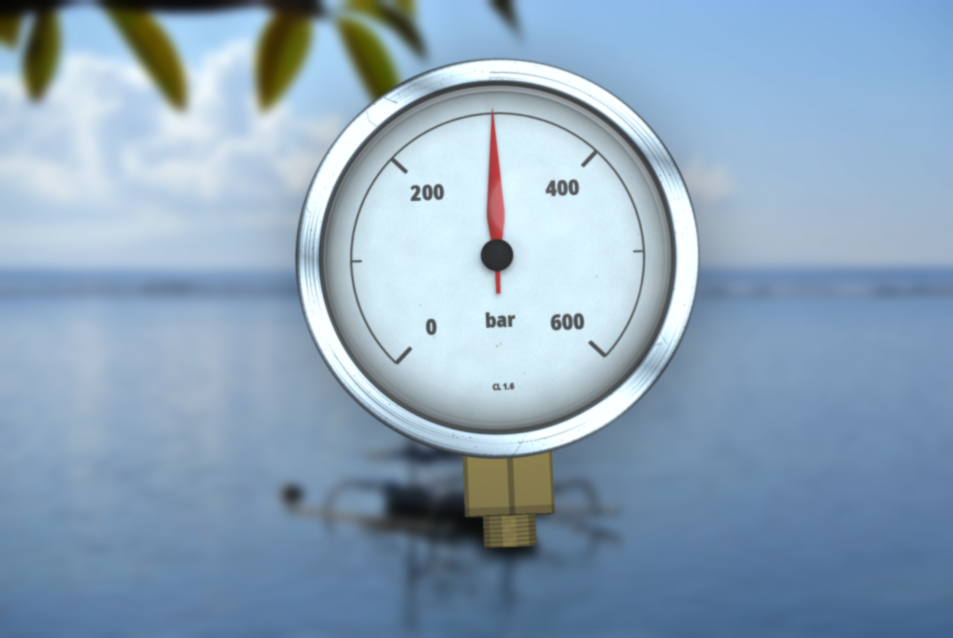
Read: 300bar
